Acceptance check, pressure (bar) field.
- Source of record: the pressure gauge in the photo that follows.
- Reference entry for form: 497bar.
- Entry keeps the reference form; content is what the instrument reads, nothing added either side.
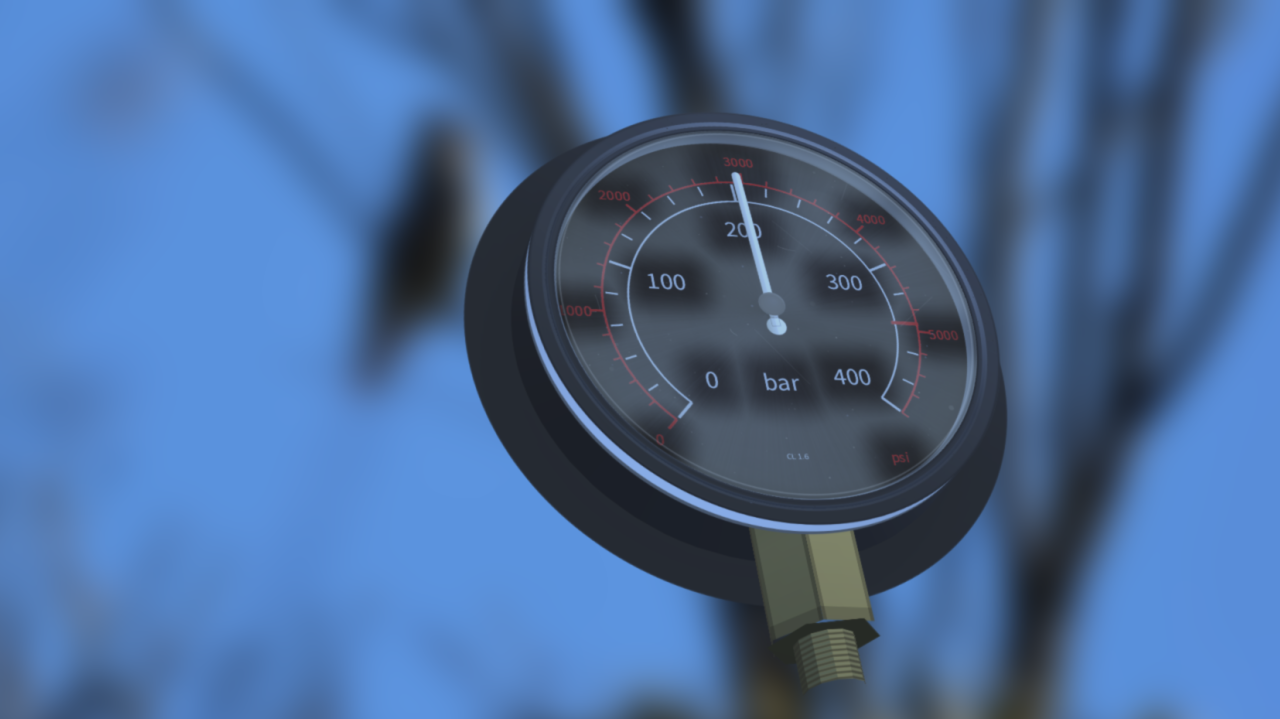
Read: 200bar
